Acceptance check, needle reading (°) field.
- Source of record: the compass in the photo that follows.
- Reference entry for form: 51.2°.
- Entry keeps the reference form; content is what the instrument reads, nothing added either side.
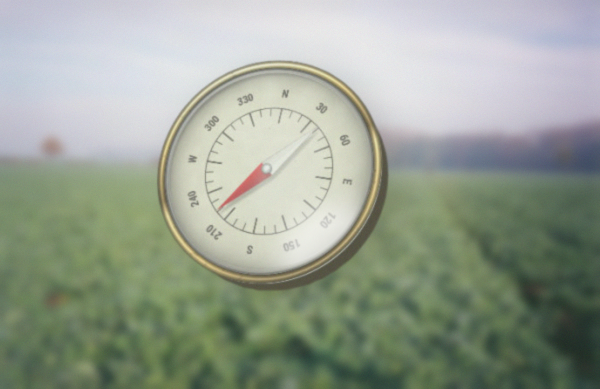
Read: 220°
